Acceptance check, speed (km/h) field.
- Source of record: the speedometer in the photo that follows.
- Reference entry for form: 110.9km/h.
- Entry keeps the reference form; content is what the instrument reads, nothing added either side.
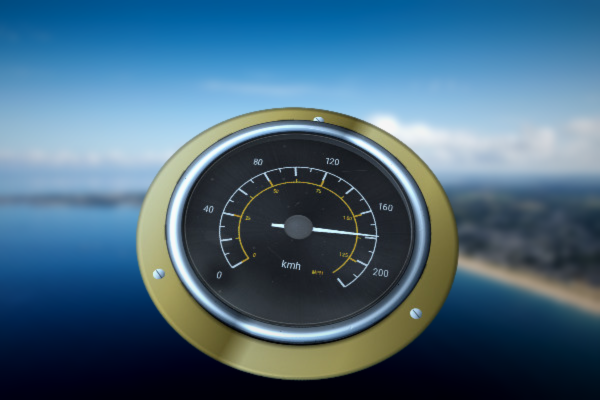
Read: 180km/h
